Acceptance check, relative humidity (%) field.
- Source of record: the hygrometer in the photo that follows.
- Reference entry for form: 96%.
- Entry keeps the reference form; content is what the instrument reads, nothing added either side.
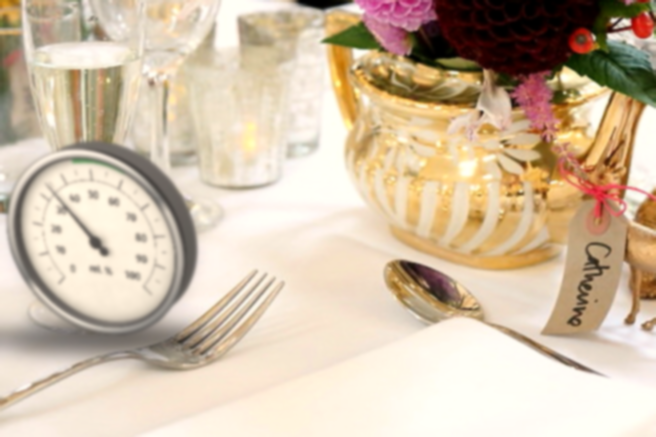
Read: 35%
